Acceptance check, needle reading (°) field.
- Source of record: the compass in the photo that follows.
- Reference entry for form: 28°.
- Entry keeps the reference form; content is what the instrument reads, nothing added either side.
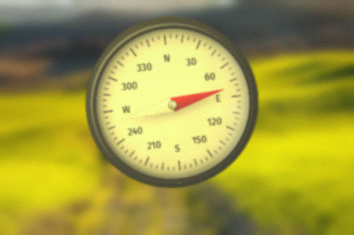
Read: 80°
